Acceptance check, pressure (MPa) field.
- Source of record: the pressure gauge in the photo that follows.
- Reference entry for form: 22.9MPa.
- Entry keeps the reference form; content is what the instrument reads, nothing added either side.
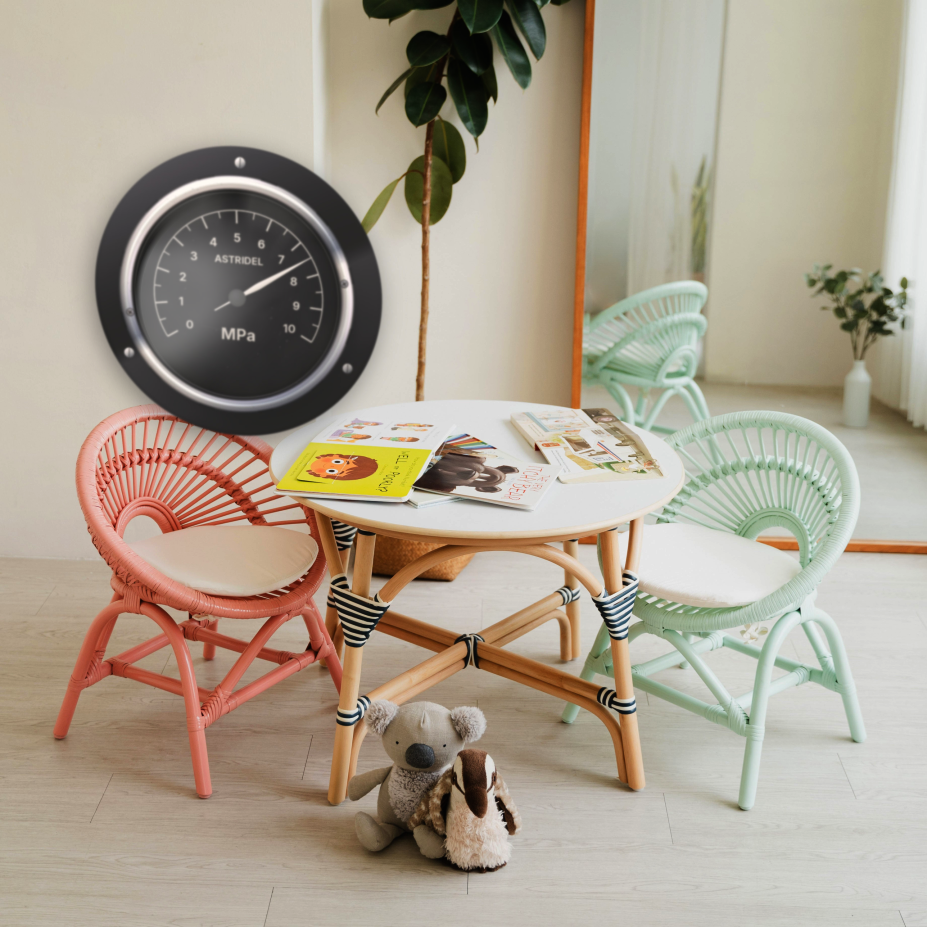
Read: 7.5MPa
